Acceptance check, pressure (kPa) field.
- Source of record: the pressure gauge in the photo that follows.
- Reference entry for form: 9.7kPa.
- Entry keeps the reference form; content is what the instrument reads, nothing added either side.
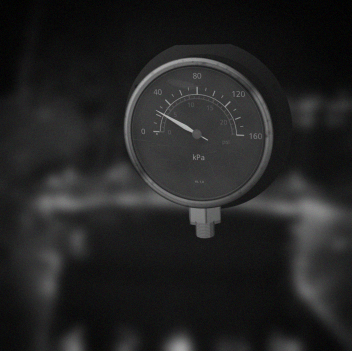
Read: 25kPa
